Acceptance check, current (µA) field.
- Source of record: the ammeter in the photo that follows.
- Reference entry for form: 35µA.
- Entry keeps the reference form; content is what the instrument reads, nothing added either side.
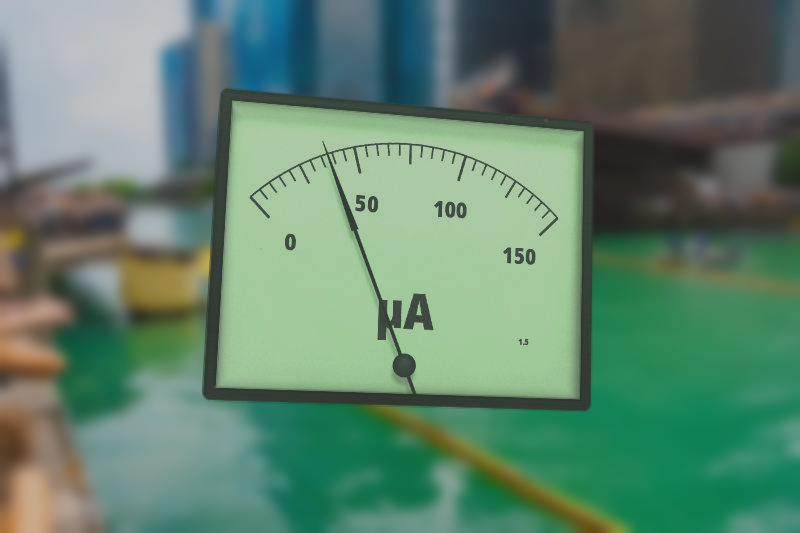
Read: 37.5µA
